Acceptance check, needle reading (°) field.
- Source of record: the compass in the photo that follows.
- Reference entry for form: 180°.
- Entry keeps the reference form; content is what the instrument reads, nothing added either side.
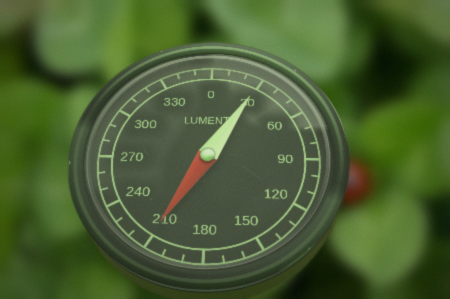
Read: 210°
